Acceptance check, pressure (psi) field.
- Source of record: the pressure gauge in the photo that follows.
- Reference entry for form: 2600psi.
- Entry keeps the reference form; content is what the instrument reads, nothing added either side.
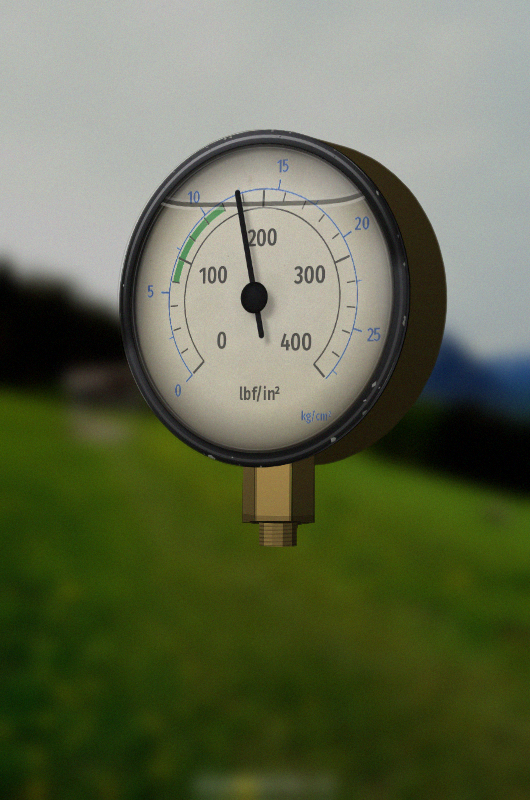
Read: 180psi
